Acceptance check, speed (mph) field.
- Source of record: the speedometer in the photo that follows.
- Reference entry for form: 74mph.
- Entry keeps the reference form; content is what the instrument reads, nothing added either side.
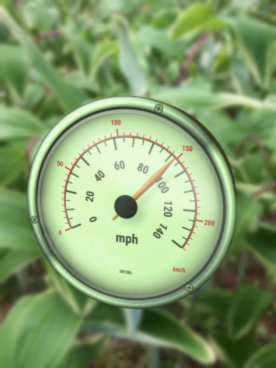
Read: 92.5mph
